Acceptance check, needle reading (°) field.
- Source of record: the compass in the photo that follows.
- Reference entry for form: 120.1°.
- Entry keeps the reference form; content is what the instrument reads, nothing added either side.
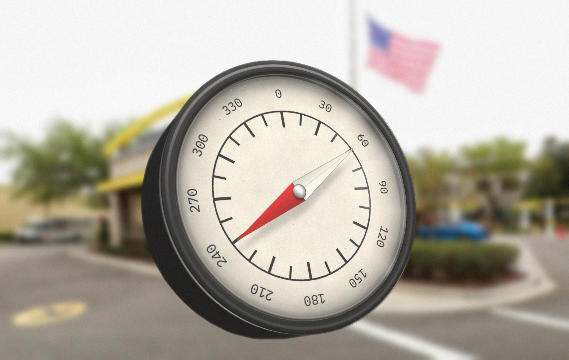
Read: 240°
